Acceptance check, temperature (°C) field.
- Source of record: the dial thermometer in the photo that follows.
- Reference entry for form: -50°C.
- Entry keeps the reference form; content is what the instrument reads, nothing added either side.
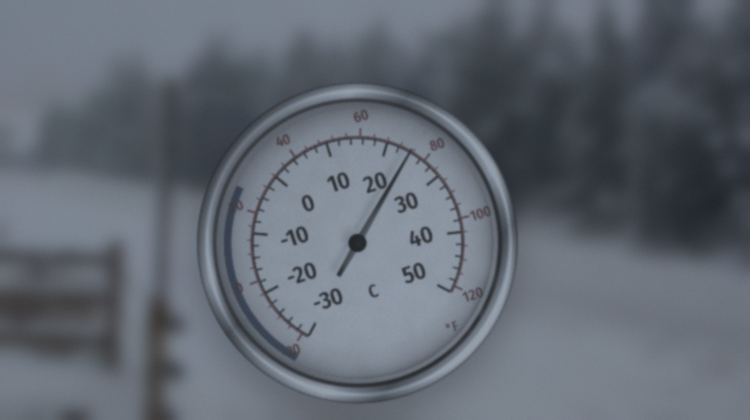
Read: 24°C
